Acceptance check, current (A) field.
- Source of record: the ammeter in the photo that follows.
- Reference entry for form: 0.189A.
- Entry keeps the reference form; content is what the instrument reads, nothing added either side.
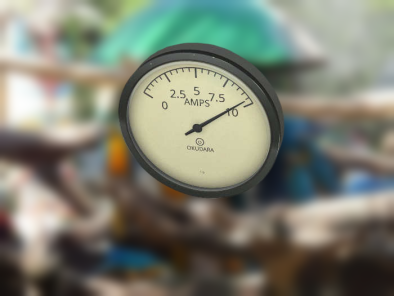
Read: 9.5A
